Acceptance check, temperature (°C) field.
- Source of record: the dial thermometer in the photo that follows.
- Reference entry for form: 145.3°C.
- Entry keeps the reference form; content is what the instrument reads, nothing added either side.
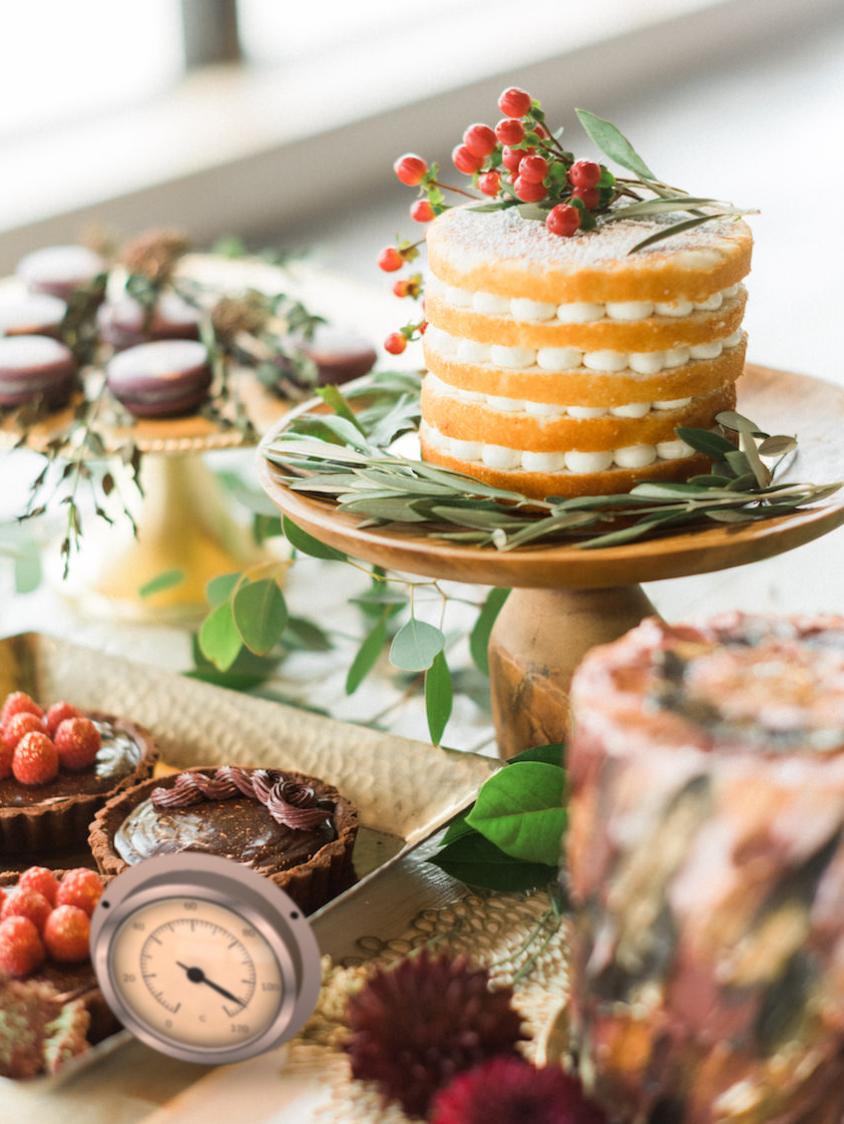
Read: 110°C
